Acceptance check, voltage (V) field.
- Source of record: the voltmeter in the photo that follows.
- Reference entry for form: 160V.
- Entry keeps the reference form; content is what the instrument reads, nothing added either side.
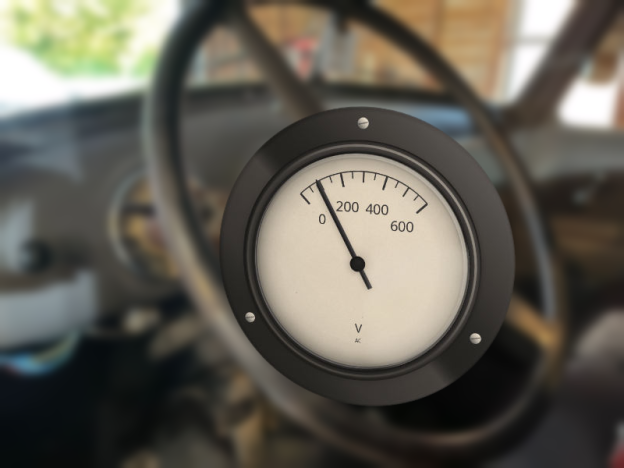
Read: 100V
